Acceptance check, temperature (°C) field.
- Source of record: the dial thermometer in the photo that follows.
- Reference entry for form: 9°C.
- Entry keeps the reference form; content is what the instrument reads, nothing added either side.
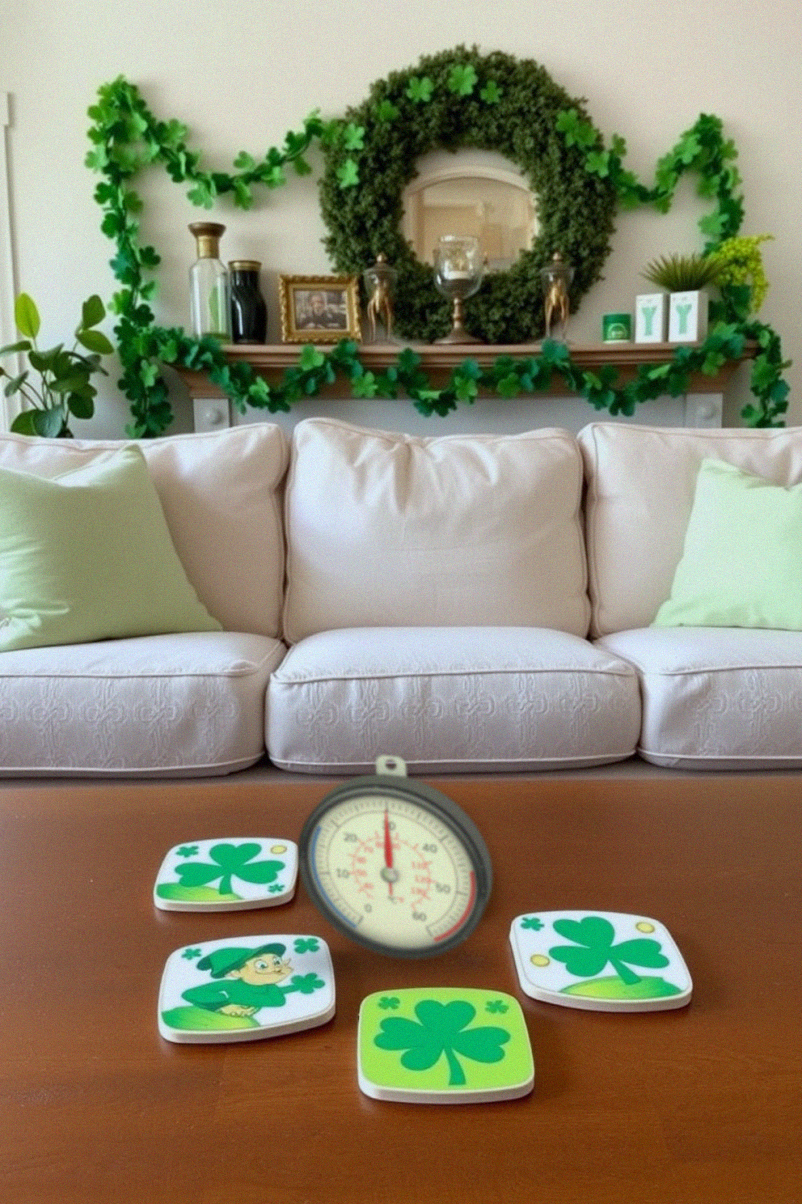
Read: 30°C
